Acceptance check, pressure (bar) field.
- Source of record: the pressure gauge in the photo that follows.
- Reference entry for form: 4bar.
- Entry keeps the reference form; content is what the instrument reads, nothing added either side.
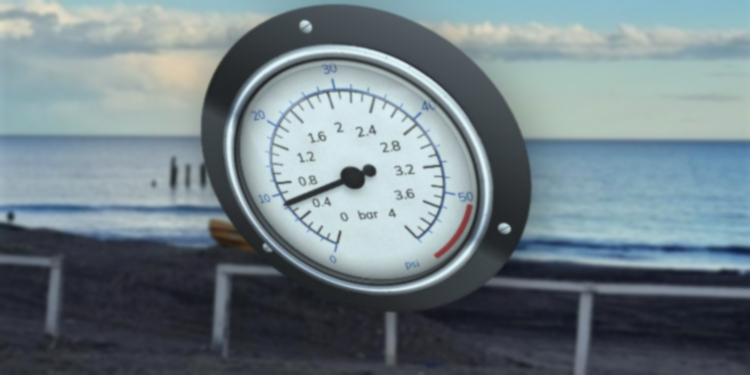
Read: 0.6bar
